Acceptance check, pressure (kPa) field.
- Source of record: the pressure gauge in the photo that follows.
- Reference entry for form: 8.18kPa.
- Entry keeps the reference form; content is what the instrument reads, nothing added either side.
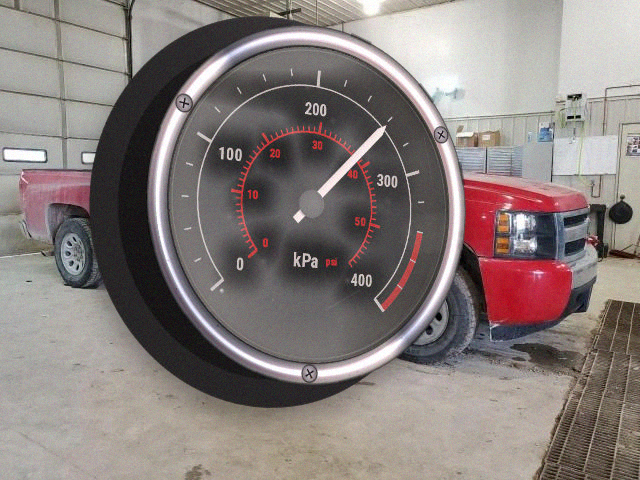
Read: 260kPa
